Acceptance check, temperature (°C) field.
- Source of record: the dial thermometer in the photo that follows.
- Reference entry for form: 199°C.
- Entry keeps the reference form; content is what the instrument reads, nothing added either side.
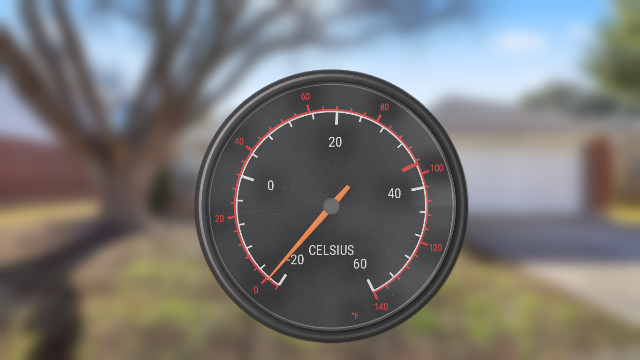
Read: -18°C
